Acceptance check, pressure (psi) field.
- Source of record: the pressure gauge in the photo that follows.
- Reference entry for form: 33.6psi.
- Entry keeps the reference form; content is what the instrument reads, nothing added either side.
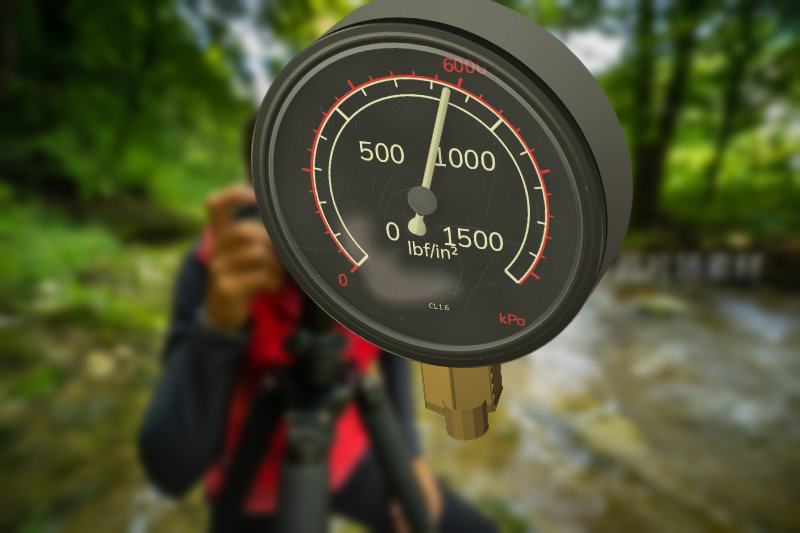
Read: 850psi
